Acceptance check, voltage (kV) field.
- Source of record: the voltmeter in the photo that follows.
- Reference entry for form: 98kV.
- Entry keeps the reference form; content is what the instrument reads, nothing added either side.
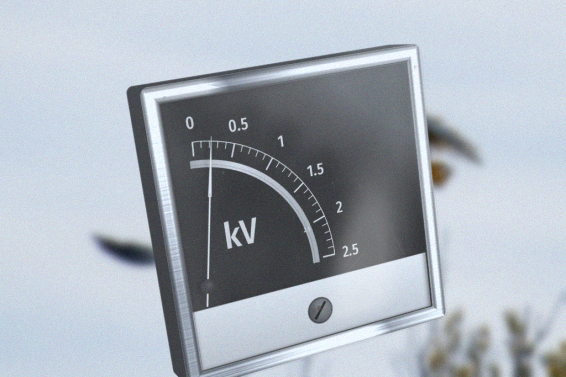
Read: 0.2kV
